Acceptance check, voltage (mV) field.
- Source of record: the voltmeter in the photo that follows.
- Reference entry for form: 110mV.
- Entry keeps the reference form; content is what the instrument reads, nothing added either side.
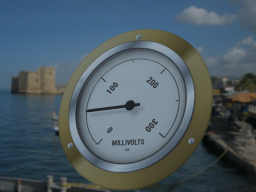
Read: 50mV
